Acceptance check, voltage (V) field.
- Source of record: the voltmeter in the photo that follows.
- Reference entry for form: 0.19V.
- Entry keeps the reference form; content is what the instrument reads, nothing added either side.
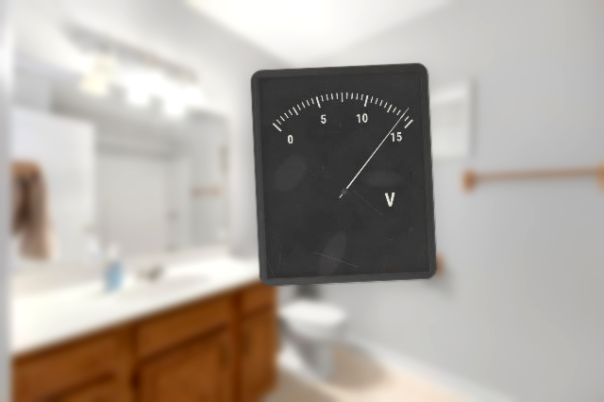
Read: 14V
